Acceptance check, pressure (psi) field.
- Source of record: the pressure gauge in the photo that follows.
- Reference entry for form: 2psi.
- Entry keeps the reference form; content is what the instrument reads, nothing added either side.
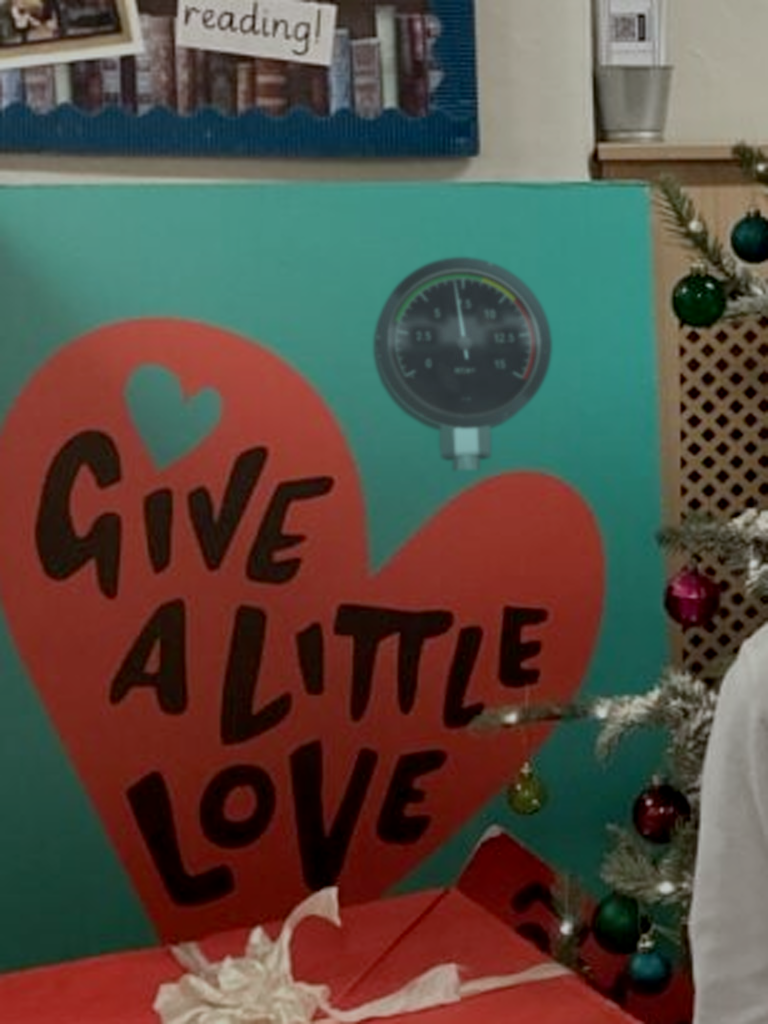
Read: 7psi
